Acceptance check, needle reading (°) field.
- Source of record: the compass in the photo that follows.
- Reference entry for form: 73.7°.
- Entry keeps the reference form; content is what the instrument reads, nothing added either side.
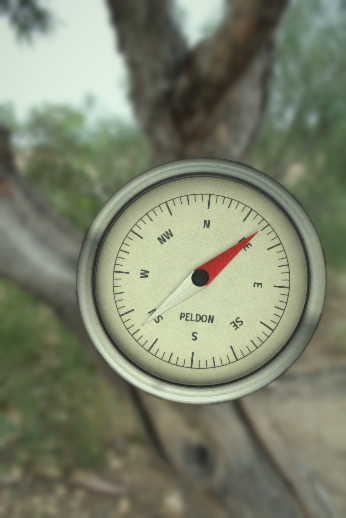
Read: 45°
